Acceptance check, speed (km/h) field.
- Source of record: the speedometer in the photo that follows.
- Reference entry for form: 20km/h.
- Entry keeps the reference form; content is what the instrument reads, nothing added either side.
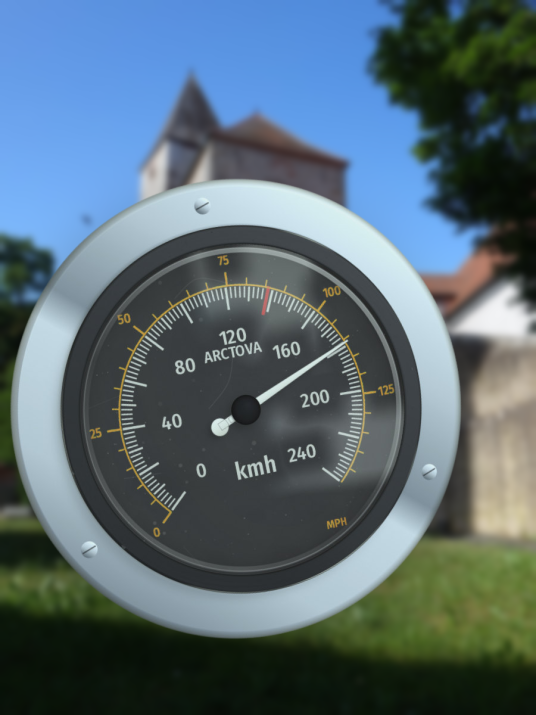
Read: 178km/h
